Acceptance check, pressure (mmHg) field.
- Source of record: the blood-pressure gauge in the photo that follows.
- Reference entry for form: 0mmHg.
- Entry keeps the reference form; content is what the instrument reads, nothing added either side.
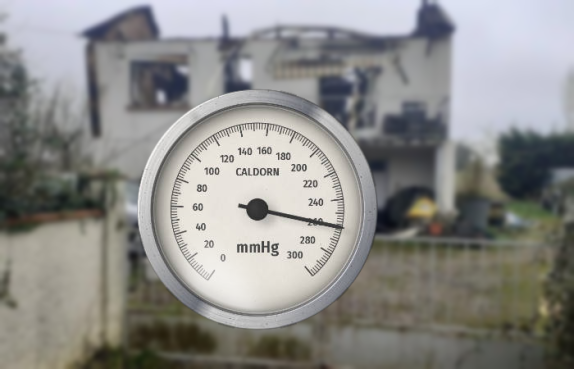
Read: 260mmHg
